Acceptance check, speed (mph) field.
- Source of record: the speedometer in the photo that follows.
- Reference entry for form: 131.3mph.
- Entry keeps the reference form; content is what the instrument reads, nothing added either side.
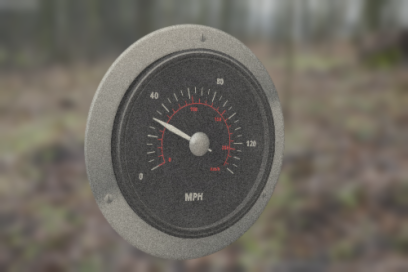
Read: 30mph
